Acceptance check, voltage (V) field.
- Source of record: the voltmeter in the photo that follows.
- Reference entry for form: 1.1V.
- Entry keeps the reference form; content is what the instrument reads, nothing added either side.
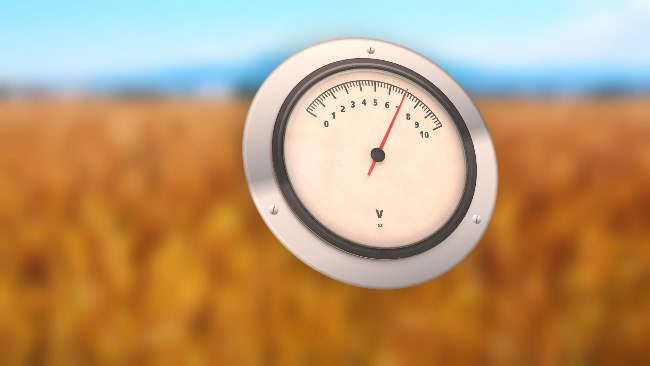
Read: 7V
